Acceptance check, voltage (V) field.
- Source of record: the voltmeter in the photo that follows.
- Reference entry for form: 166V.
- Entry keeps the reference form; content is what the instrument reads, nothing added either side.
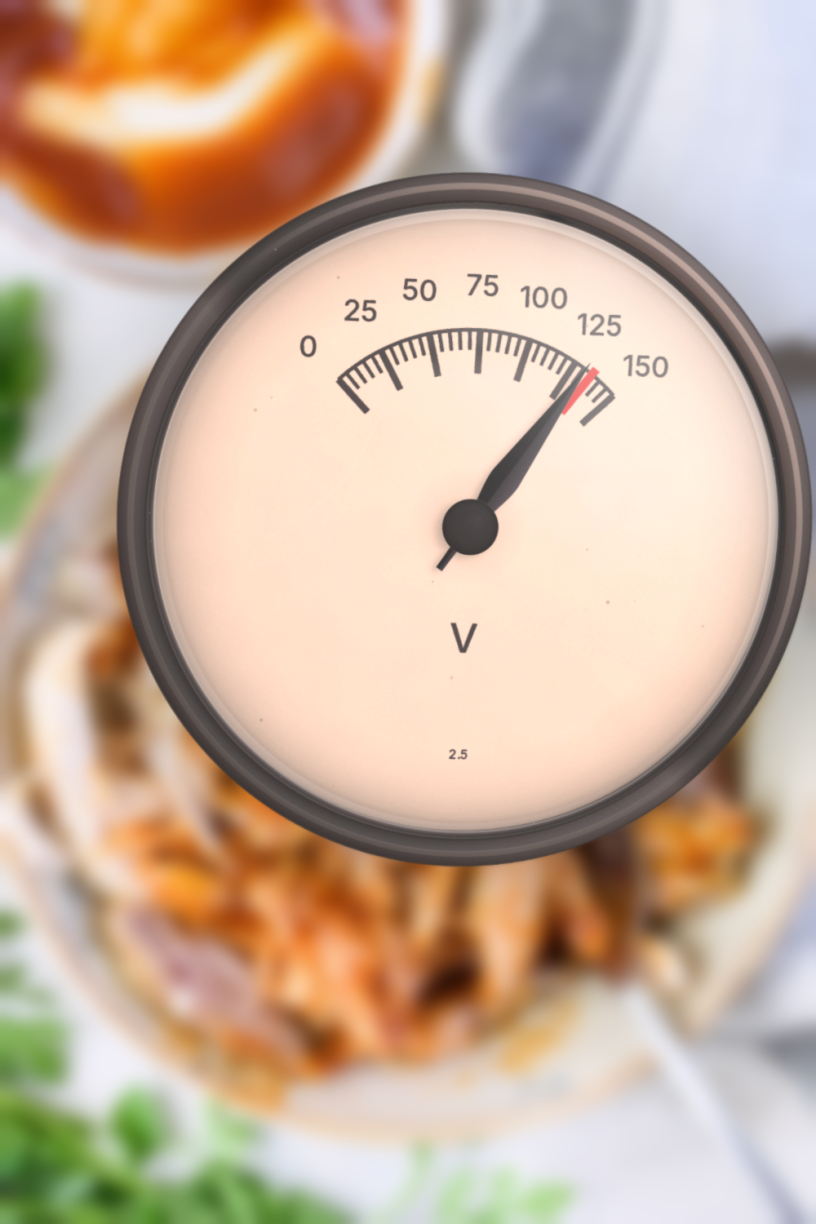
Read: 130V
